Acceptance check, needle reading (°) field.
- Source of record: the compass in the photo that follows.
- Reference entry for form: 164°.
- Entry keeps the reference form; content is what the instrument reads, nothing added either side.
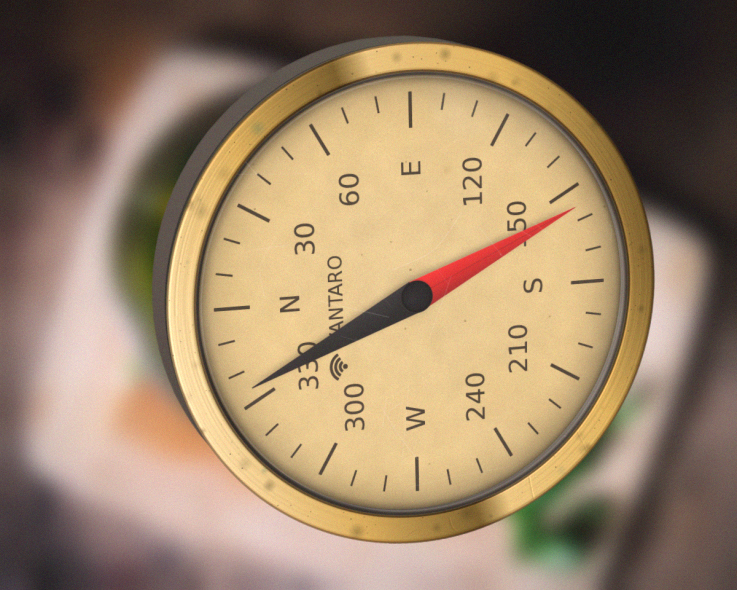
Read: 155°
